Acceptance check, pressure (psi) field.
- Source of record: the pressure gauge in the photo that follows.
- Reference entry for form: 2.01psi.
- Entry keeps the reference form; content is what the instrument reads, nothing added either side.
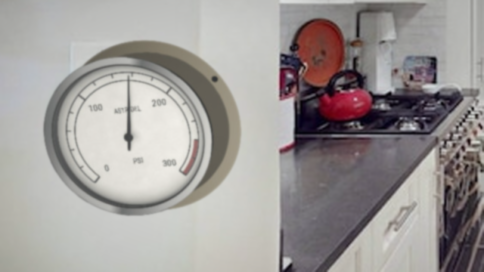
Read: 160psi
